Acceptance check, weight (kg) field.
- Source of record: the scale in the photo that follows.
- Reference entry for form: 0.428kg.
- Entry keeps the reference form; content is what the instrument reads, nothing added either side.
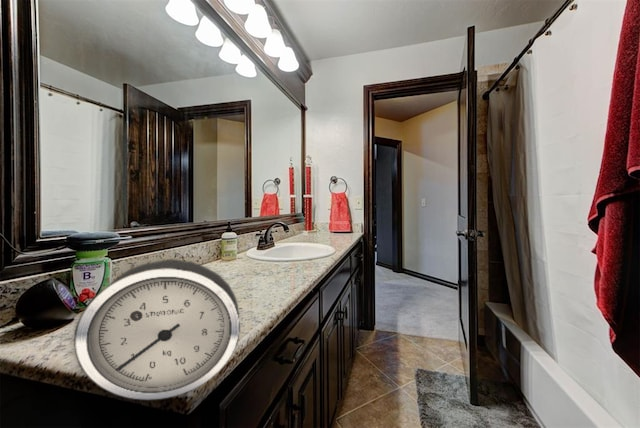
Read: 1kg
